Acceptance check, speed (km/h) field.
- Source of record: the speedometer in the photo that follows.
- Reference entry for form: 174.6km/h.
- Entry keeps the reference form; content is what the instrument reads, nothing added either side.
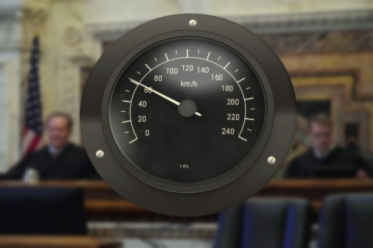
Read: 60km/h
